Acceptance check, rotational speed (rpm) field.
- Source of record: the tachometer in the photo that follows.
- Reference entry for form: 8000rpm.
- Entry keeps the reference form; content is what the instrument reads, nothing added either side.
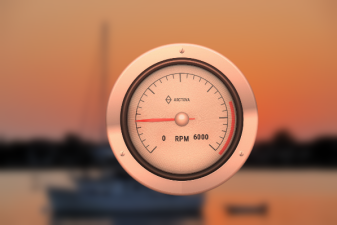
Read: 1000rpm
